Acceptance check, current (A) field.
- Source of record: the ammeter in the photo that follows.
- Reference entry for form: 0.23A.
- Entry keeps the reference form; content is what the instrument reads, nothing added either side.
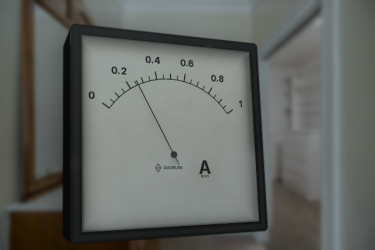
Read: 0.25A
